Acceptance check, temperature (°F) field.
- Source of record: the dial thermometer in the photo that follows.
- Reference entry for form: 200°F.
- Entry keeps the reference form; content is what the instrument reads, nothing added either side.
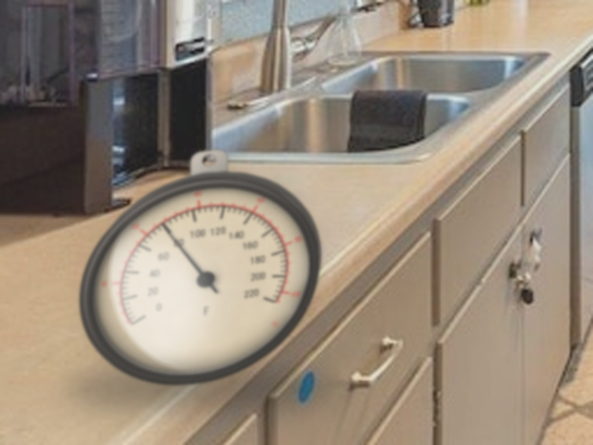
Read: 80°F
